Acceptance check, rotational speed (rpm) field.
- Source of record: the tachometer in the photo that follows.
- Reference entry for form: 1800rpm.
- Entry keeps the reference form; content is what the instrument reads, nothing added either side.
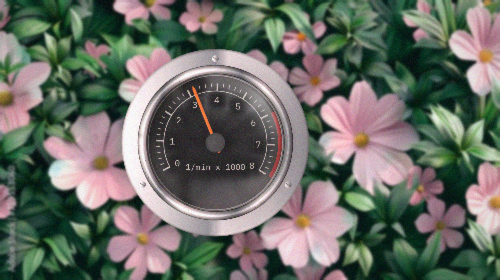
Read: 3200rpm
